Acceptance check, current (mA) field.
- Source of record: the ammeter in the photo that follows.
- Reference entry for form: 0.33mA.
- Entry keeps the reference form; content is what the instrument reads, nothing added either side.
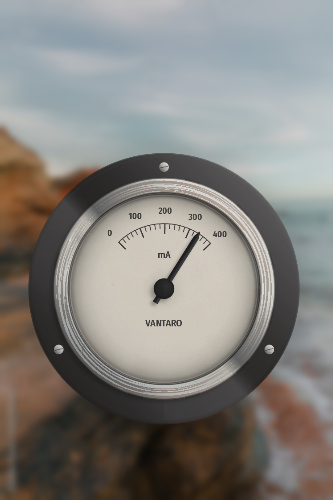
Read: 340mA
